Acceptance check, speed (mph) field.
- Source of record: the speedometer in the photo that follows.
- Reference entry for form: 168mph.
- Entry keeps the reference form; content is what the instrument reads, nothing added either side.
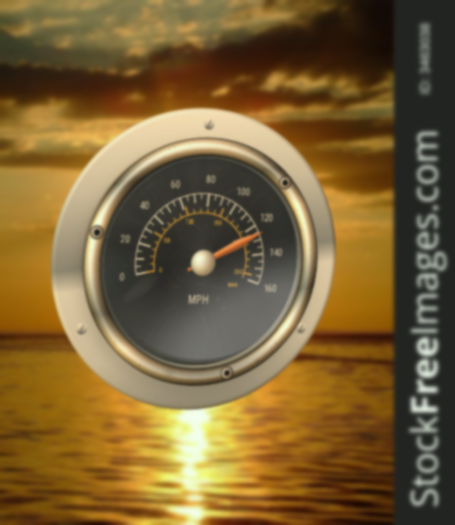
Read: 125mph
